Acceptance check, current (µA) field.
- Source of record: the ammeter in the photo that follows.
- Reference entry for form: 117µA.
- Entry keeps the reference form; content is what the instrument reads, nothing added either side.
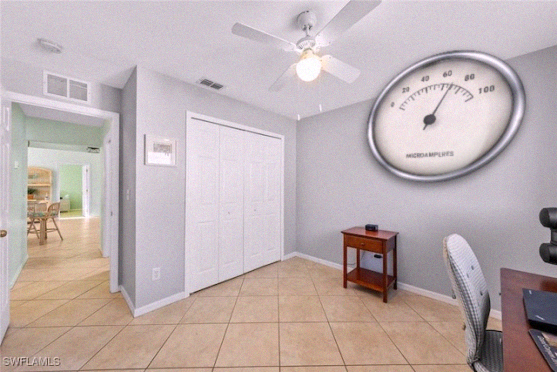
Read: 70µA
